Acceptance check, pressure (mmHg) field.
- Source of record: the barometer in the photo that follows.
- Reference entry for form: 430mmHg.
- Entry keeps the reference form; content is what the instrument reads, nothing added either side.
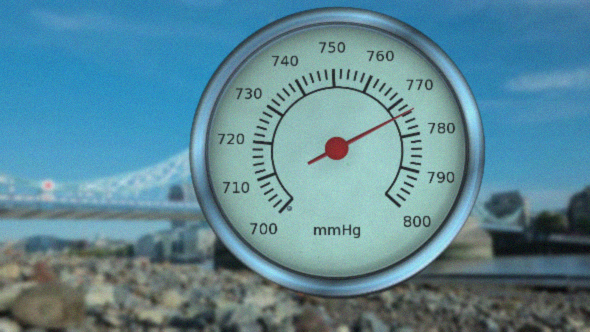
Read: 774mmHg
